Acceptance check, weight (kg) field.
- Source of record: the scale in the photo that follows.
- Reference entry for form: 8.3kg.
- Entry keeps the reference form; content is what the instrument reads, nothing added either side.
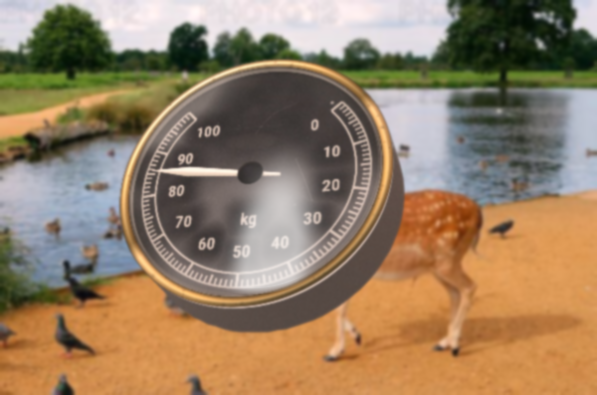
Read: 85kg
